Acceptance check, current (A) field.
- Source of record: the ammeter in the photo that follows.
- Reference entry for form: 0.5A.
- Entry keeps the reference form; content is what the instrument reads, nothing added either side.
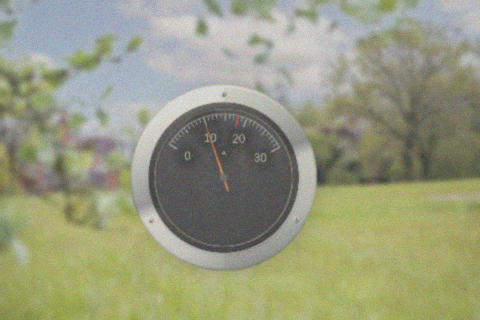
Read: 10A
